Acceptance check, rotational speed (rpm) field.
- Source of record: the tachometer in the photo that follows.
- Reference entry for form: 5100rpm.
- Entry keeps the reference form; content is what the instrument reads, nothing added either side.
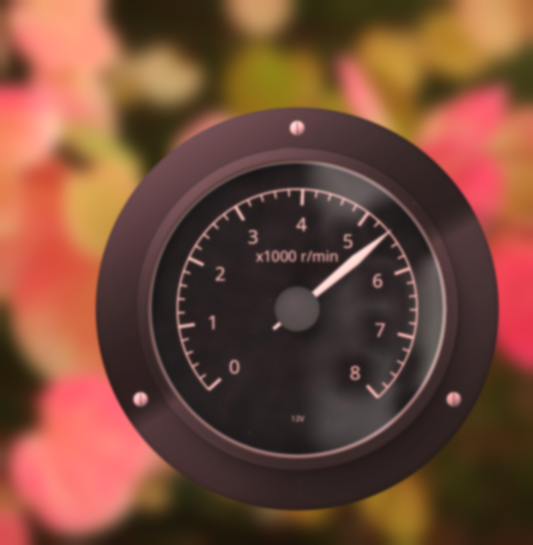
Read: 5400rpm
